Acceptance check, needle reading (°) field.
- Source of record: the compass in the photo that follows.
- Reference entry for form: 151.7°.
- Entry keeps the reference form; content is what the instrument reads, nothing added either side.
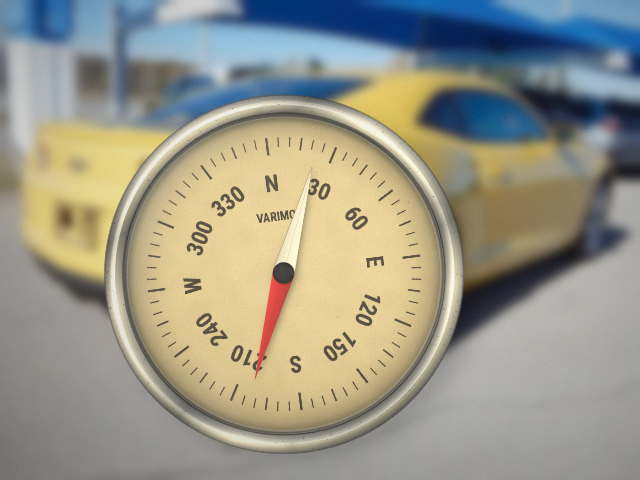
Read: 202.5°
